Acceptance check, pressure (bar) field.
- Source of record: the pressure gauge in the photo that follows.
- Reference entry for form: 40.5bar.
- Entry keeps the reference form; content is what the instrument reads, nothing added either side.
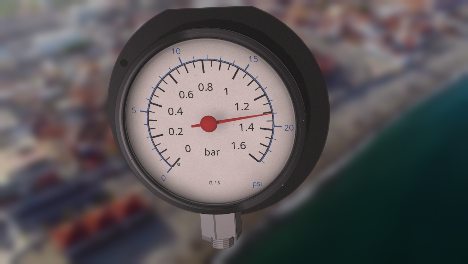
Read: 1.3bar
